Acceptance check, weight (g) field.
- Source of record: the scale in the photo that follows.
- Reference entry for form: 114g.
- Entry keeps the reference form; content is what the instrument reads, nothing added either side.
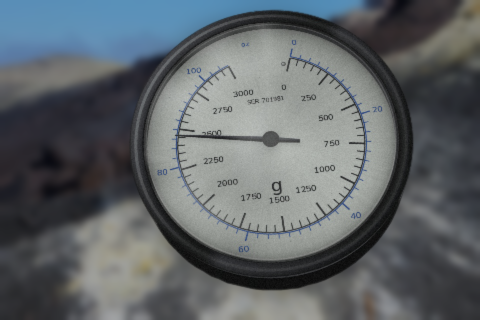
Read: 2450g
